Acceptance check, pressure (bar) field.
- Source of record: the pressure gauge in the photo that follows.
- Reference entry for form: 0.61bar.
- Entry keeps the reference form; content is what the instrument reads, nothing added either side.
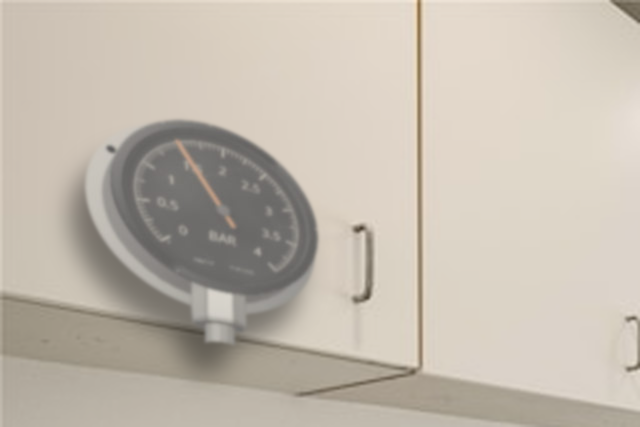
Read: 1.5bar
